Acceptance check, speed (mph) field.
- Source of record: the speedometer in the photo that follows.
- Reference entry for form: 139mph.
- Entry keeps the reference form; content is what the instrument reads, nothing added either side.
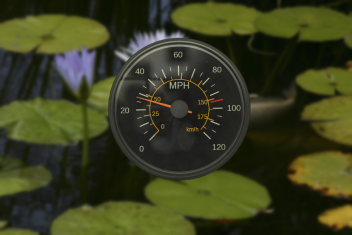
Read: 27.5mph
